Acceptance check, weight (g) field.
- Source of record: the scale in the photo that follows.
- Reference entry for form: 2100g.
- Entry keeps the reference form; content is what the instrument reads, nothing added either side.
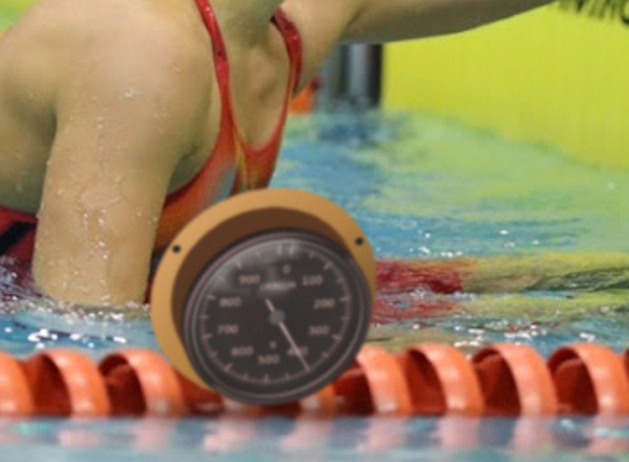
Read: 400g
